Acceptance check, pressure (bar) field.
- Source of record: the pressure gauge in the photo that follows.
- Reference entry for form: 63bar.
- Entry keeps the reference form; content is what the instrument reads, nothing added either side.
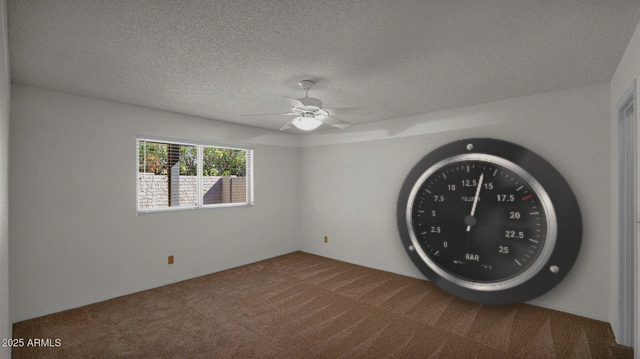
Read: 14bar
